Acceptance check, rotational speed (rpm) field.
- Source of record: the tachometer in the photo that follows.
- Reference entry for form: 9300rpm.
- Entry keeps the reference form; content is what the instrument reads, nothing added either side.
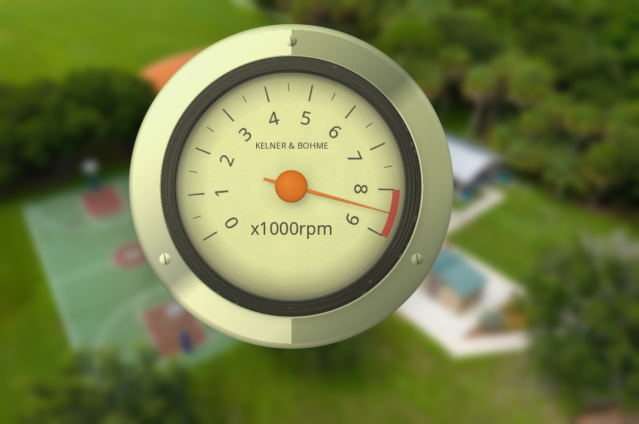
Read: 8500rpm
